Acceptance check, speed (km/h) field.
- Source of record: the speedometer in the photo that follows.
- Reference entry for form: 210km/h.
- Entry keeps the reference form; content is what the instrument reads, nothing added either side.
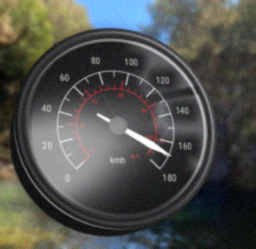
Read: 170km/h
